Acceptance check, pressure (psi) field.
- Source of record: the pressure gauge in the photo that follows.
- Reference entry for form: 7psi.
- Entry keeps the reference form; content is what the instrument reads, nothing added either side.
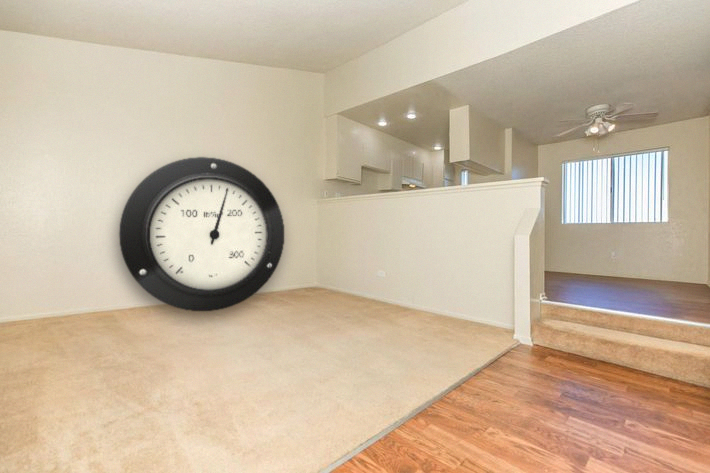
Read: 170psi
